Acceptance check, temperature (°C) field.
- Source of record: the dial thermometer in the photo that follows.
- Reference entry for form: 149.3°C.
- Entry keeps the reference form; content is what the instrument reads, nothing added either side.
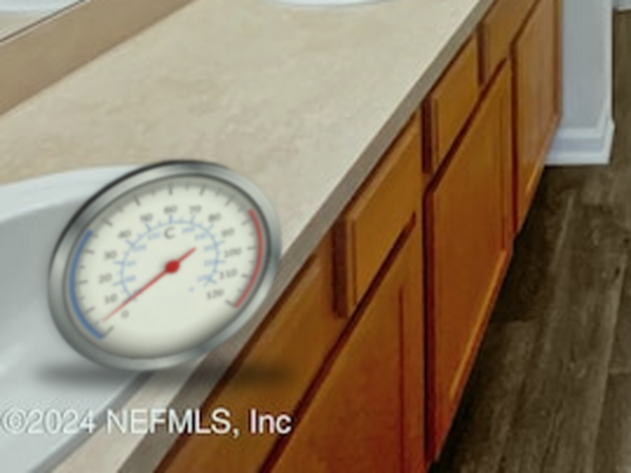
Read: 5°C
